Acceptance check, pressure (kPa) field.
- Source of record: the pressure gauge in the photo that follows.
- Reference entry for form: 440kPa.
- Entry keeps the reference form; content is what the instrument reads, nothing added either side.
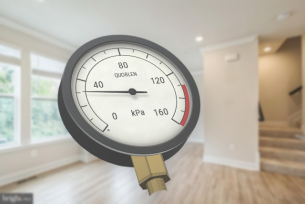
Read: 30kPa
